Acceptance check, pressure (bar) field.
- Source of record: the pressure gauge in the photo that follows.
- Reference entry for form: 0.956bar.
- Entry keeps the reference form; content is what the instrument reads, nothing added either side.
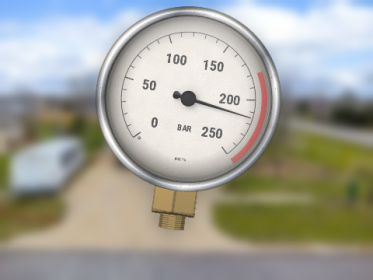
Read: 215bar
